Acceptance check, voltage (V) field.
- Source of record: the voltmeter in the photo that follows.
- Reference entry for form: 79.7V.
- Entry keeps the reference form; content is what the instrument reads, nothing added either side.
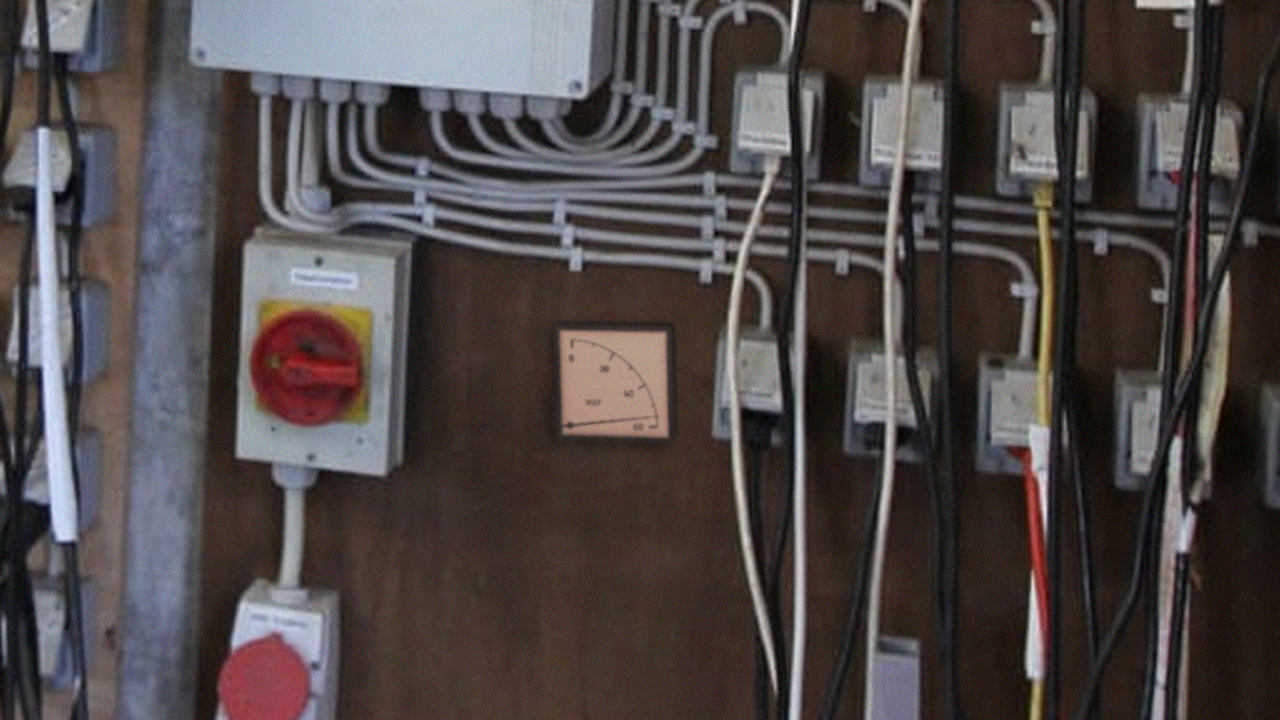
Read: 55V
